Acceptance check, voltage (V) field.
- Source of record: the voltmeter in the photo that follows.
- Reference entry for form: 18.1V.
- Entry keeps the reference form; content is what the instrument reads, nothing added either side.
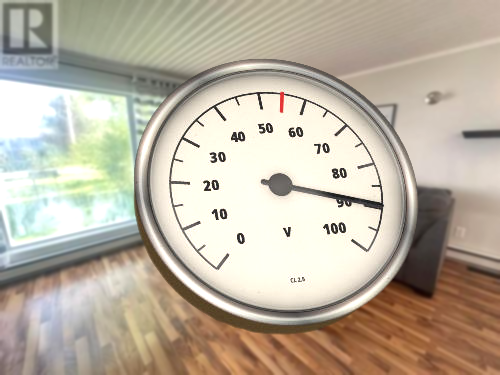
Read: 90V
